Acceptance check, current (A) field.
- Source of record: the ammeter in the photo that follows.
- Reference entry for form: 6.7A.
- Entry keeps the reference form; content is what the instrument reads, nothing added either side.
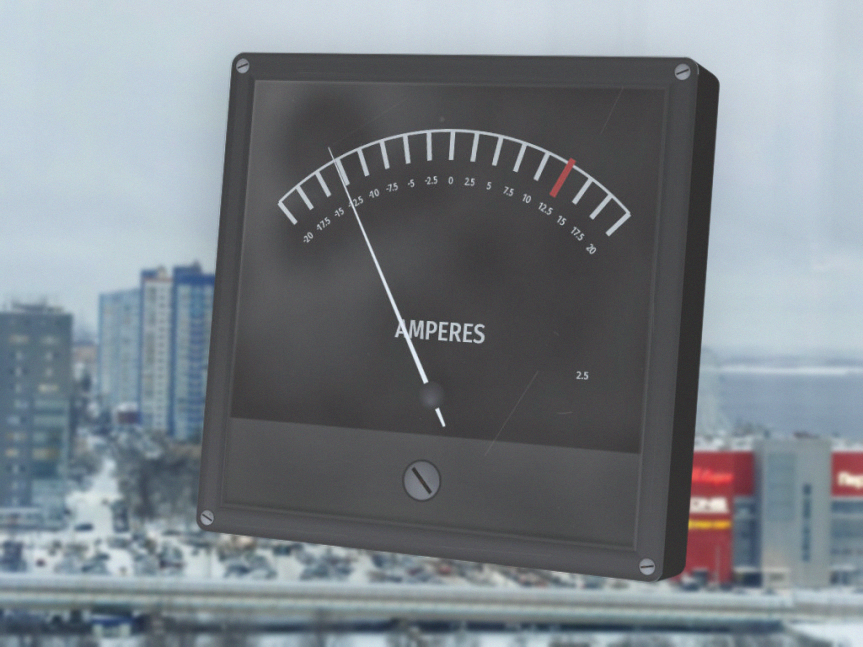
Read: -12.5A
